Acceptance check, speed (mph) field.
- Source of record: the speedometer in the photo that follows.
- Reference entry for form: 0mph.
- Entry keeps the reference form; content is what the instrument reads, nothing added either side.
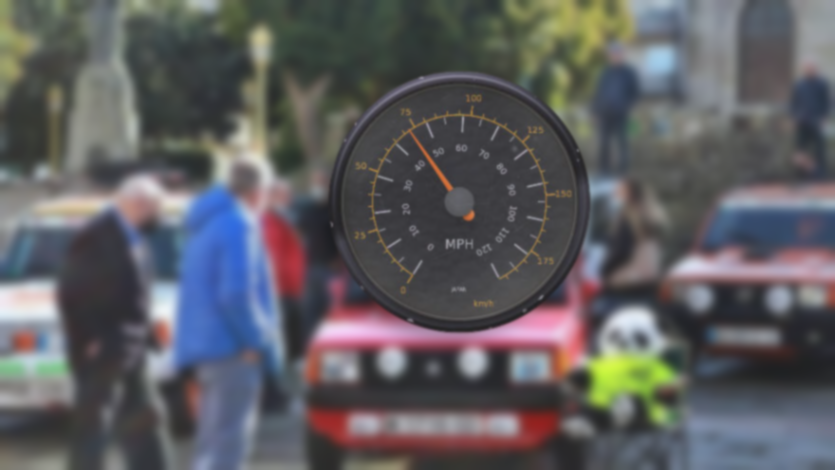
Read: 45mph
